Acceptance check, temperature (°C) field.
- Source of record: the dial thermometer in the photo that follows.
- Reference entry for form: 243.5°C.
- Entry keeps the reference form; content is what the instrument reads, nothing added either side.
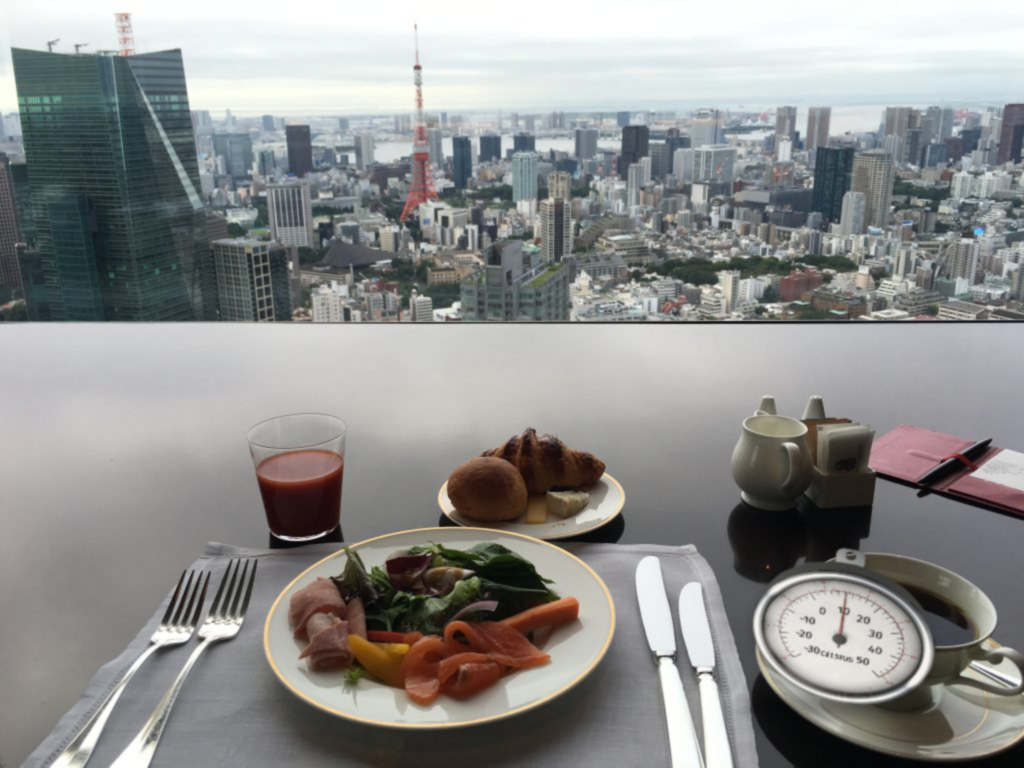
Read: 10°C
